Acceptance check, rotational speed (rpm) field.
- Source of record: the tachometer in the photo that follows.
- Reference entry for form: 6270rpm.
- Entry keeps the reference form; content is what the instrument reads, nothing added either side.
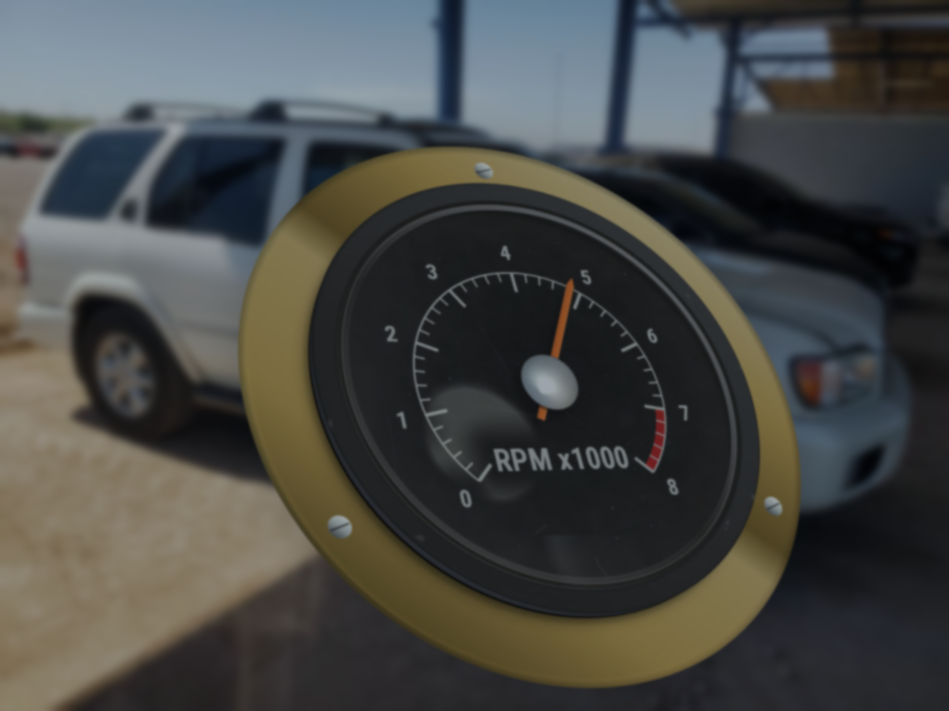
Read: 4800rpm
